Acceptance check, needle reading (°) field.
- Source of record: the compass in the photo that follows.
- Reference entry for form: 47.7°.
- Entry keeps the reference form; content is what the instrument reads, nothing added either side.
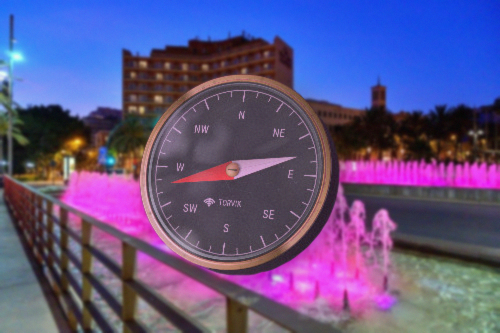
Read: 255°
